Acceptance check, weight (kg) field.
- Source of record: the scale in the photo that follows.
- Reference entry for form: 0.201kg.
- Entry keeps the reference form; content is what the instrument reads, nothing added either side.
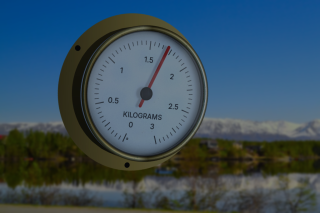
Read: 1.7kg
